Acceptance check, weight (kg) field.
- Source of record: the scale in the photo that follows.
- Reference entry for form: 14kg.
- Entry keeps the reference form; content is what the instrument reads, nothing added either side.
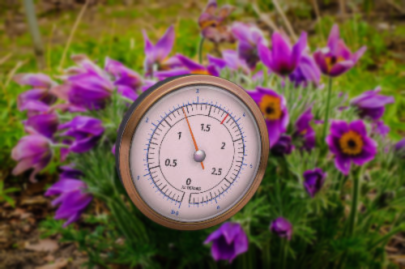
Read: 1.2kg
